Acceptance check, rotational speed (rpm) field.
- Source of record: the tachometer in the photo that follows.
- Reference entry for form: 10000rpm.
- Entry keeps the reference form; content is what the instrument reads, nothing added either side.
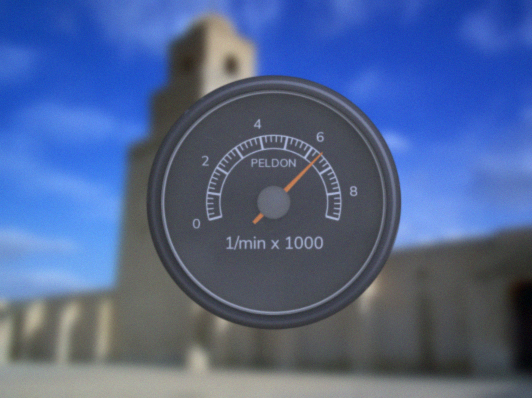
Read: 6400rpm
